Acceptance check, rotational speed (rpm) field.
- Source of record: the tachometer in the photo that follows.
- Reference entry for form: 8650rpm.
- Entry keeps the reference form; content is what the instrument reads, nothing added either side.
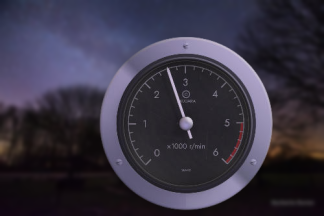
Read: 2600rpm
